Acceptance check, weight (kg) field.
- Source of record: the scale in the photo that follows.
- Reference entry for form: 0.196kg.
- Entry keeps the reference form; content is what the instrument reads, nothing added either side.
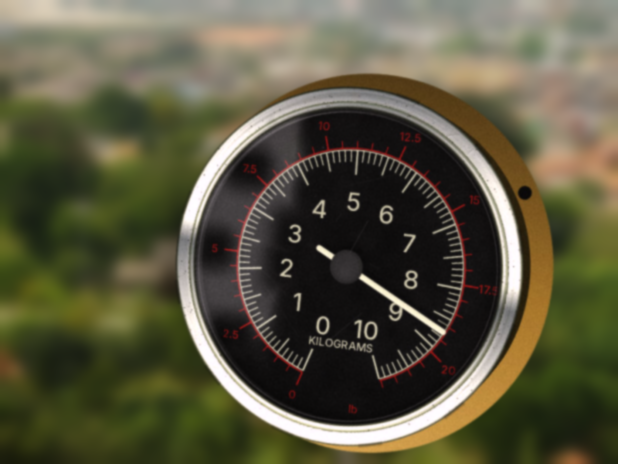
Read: 8.7kg
